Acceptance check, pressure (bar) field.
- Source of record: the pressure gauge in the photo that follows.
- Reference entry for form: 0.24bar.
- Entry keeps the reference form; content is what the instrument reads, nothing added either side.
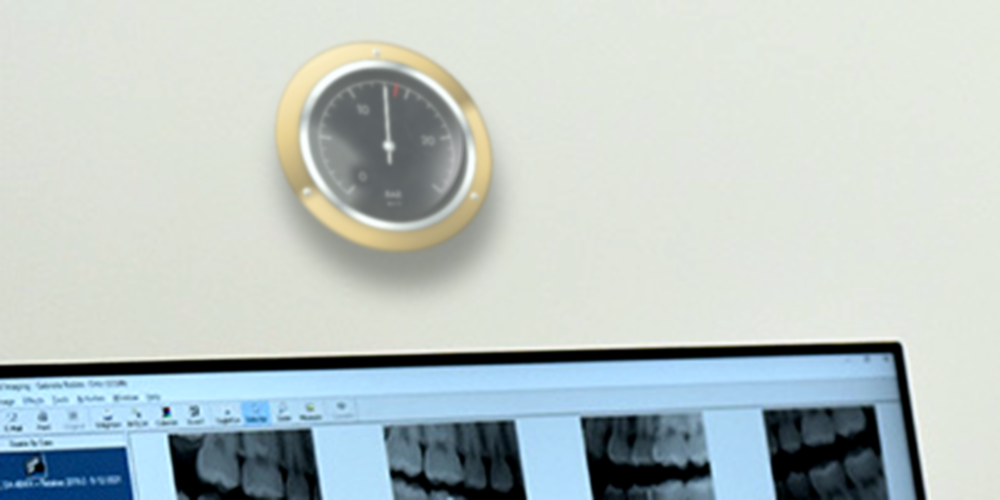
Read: 13bar
